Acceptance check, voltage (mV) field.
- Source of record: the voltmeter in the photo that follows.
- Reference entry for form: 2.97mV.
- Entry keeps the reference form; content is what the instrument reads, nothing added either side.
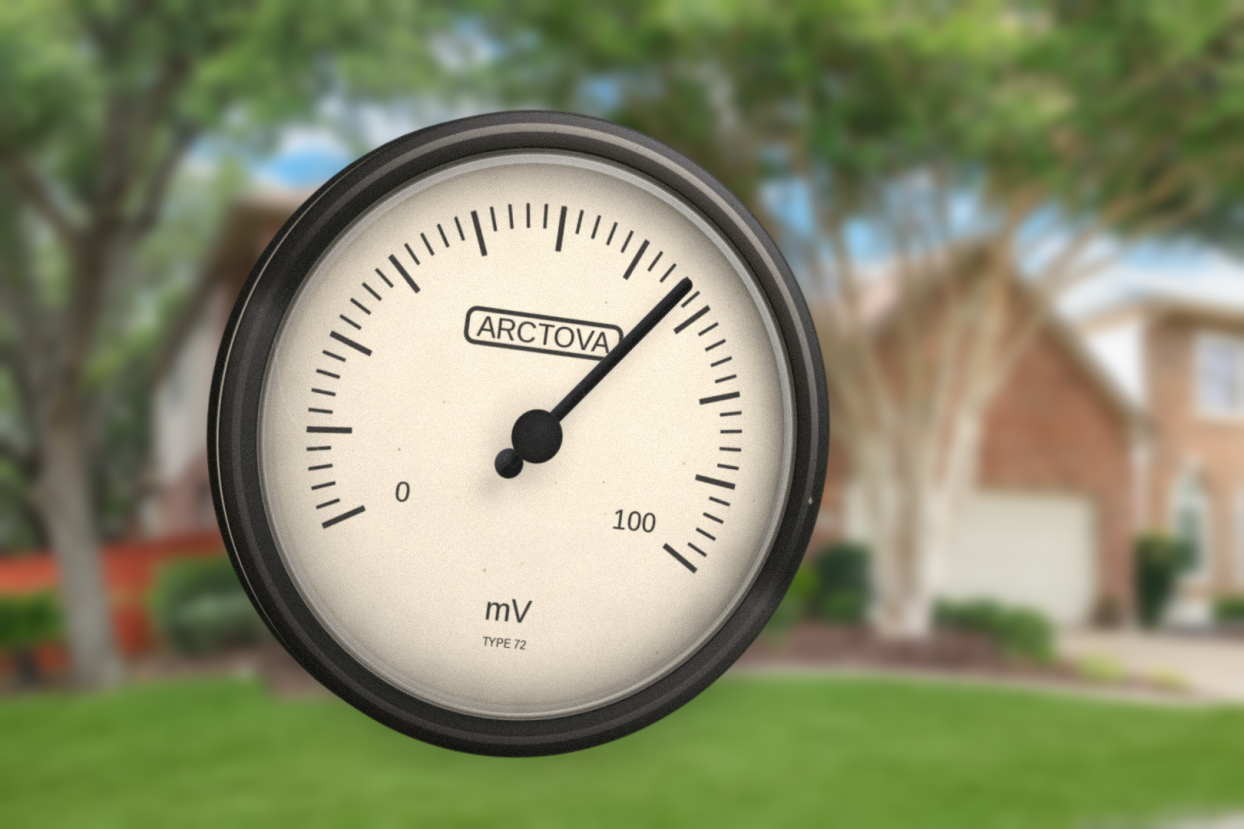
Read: 66mV
